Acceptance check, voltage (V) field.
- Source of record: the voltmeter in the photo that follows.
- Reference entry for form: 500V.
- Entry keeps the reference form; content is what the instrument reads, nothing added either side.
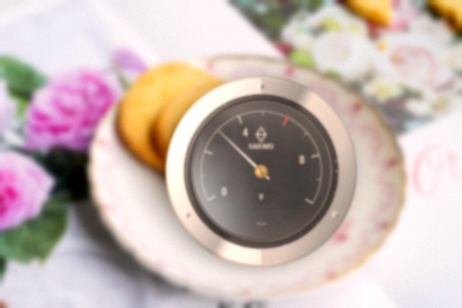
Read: 3V
